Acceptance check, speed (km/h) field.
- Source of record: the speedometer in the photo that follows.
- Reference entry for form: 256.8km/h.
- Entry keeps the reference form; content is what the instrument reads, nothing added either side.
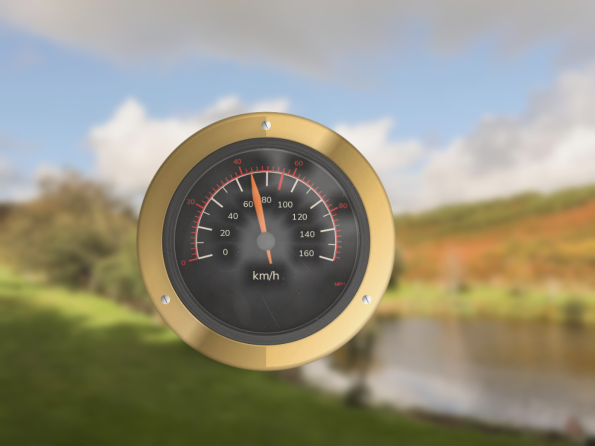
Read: 70km/h
